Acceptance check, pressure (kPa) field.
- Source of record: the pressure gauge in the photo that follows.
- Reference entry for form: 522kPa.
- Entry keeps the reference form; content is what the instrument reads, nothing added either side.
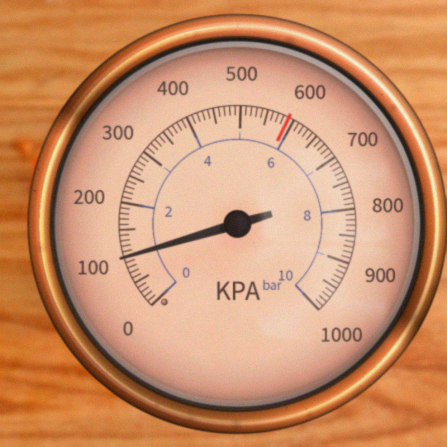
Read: 100kPa
